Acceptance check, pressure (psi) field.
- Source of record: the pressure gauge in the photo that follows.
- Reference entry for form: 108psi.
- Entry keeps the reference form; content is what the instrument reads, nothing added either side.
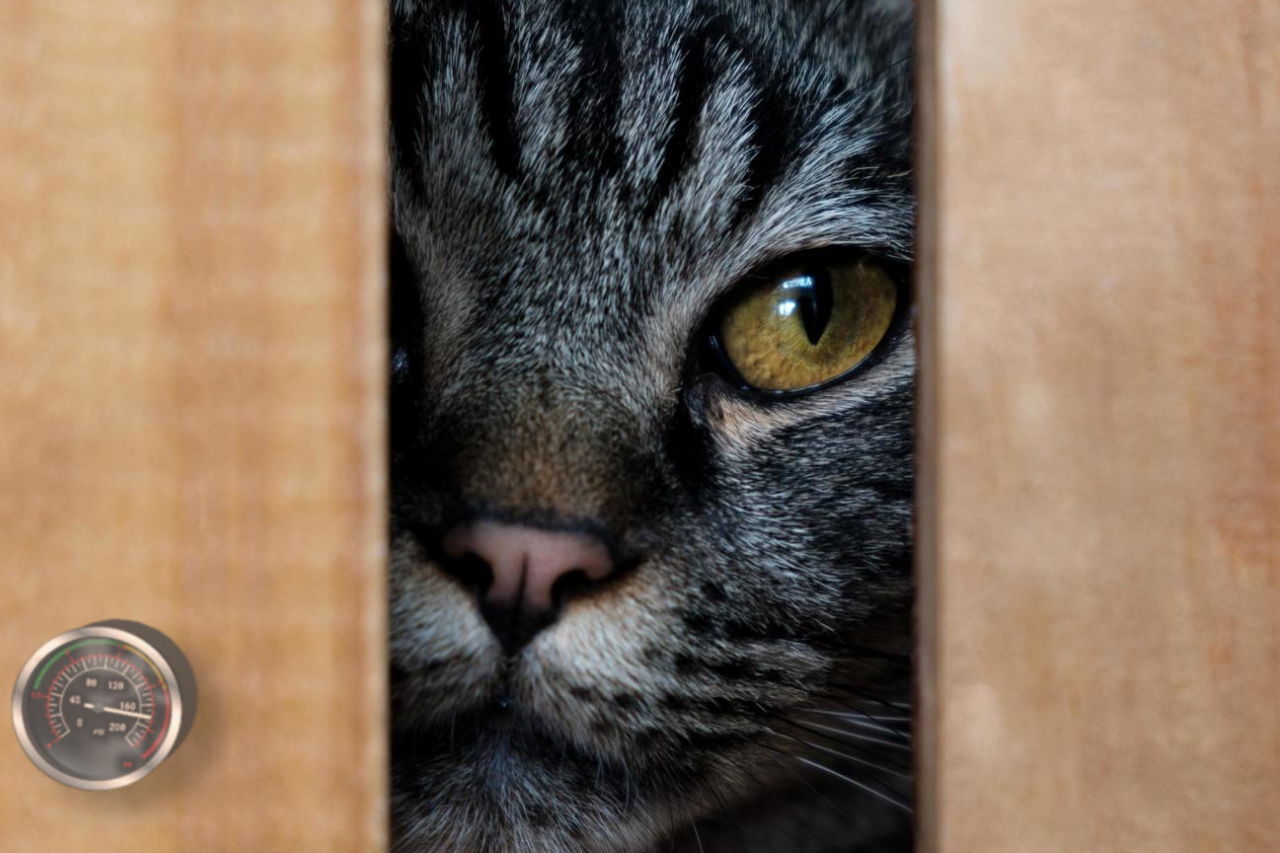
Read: 170psi
